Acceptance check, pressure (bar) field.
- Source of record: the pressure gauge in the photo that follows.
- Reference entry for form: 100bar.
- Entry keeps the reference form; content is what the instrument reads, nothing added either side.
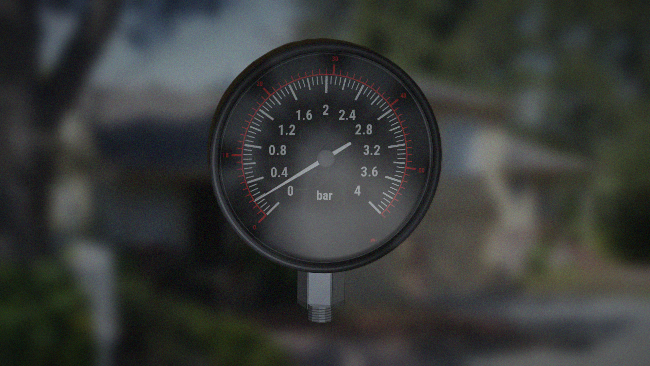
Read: 0.2bar
